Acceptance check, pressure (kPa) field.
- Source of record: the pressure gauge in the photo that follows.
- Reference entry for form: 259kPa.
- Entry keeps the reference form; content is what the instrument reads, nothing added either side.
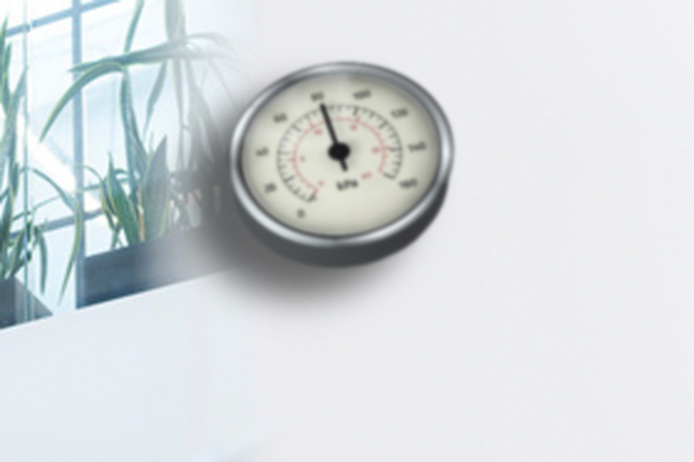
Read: 80kPa
